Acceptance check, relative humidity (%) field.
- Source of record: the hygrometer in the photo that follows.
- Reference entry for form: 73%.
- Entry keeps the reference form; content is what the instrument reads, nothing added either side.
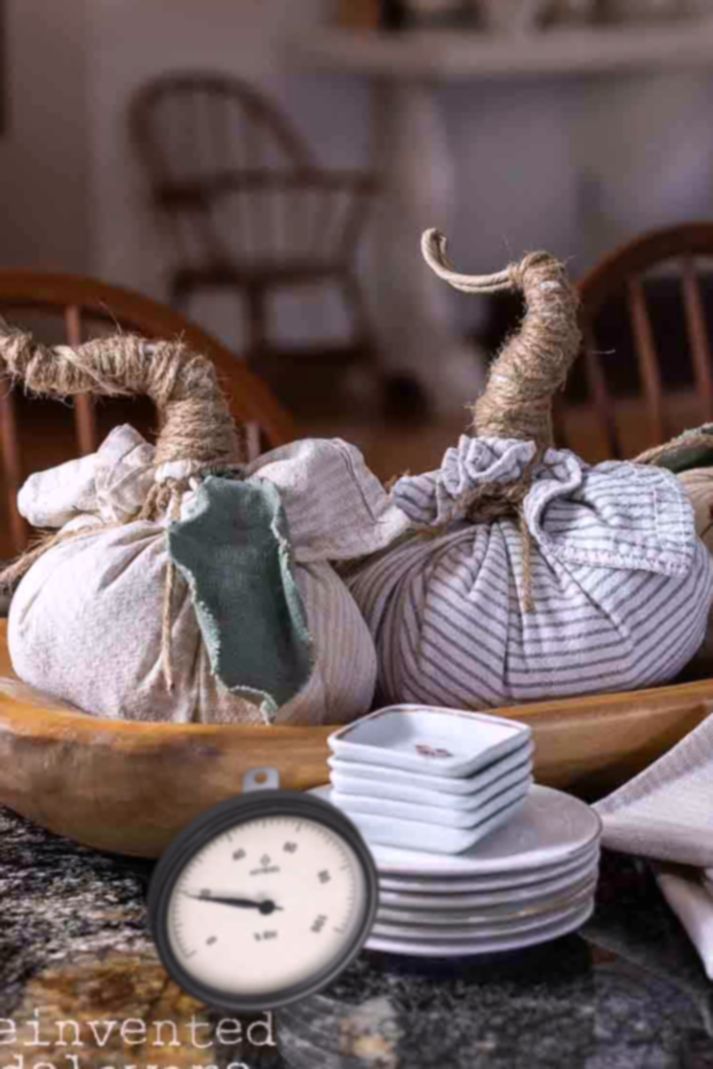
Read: 20%
